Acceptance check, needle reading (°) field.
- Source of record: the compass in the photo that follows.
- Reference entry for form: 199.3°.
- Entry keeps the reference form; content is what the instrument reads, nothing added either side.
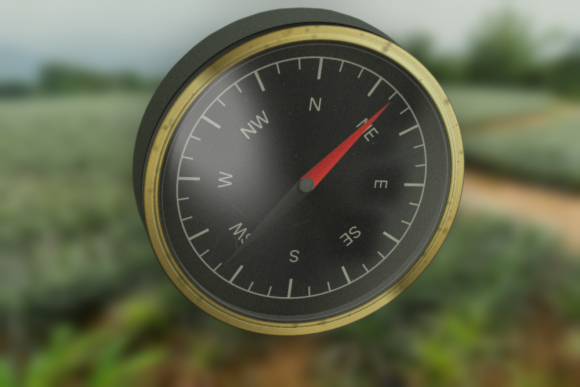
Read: 40°
